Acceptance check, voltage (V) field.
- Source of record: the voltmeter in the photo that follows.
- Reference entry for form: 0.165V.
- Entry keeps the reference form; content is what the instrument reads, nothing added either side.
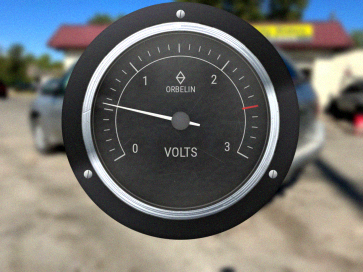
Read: 0.55V
